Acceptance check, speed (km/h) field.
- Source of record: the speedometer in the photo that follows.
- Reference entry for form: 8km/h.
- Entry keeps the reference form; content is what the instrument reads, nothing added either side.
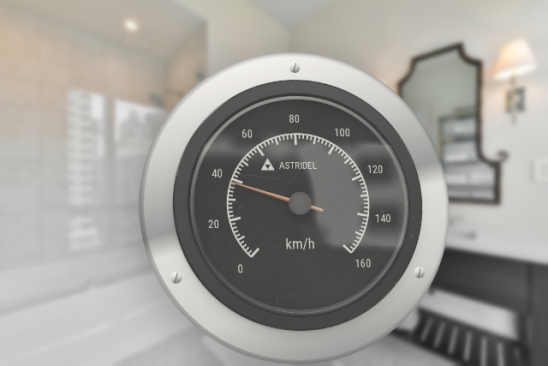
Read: 38km/h
